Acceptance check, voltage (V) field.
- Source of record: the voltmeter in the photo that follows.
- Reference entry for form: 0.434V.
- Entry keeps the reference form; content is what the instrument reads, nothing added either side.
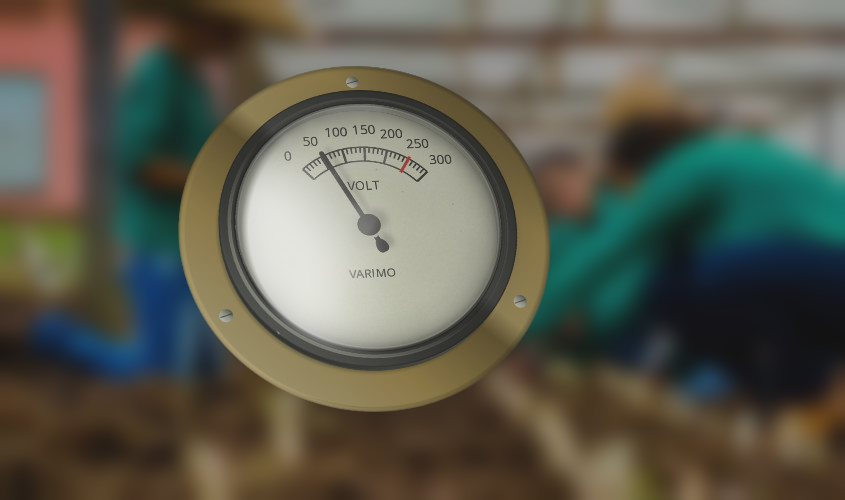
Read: 50V
